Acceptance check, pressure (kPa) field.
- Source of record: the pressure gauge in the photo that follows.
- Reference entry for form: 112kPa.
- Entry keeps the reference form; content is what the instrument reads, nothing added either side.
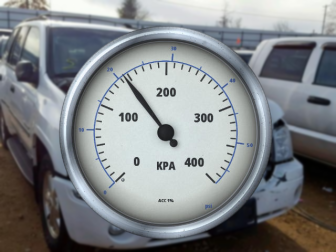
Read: 145kPa
